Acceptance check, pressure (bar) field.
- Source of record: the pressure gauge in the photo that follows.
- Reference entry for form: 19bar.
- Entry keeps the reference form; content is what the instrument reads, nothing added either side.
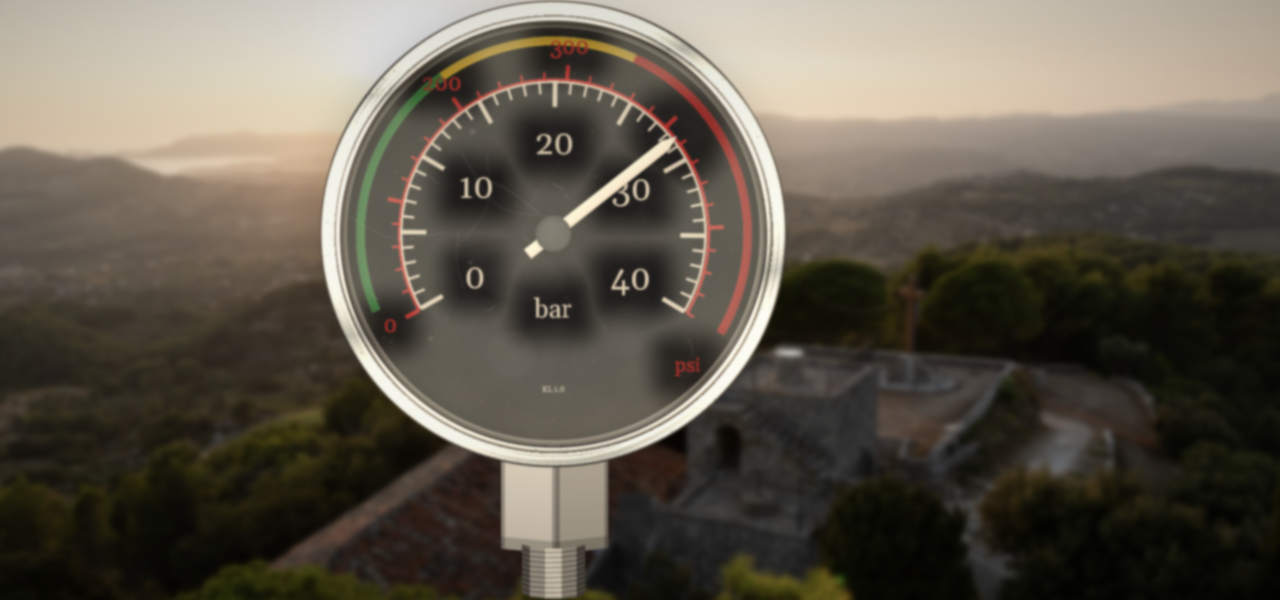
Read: 28.5bar
